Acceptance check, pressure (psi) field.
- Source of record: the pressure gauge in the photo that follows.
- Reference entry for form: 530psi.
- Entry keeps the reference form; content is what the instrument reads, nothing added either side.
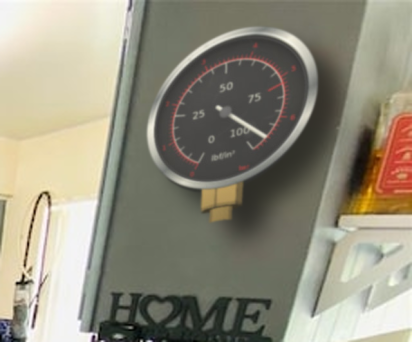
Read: 95psi
